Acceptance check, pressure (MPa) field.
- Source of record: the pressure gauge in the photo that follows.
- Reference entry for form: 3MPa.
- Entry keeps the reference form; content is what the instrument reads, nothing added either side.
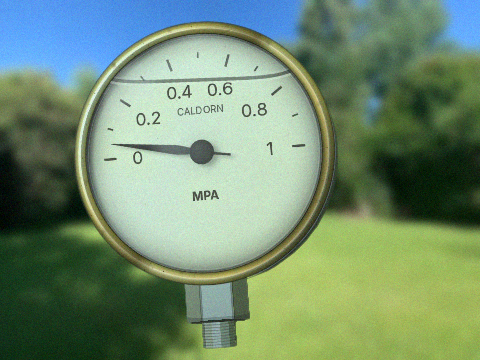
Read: 0.05MPa
